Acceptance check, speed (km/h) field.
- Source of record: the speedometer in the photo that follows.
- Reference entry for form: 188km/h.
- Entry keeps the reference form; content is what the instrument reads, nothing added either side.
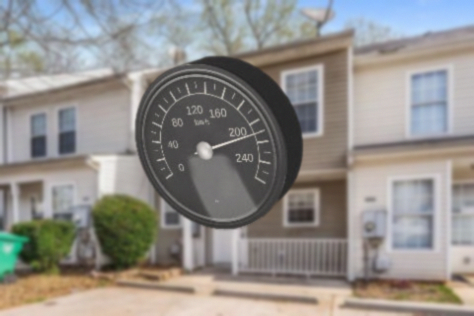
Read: 210km/h
